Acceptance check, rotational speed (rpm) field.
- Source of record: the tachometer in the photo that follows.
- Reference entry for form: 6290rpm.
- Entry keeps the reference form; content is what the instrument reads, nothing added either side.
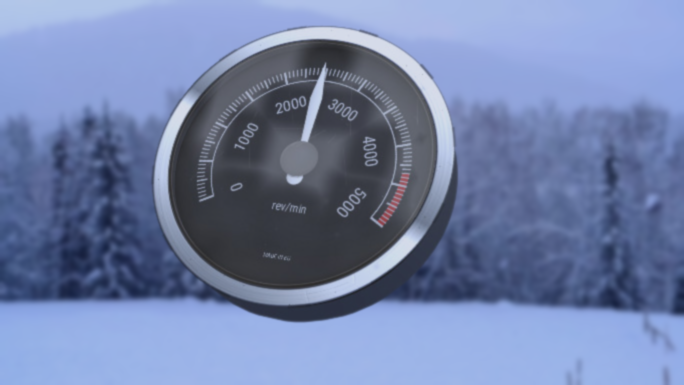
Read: 2500rpm
